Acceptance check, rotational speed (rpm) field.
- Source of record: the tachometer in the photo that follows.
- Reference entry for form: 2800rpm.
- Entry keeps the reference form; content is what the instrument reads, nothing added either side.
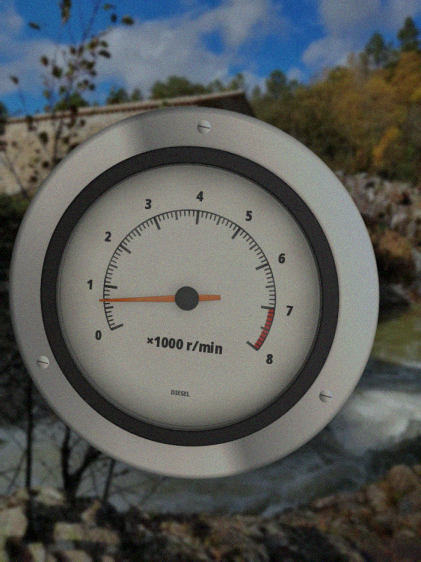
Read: 700rpm
